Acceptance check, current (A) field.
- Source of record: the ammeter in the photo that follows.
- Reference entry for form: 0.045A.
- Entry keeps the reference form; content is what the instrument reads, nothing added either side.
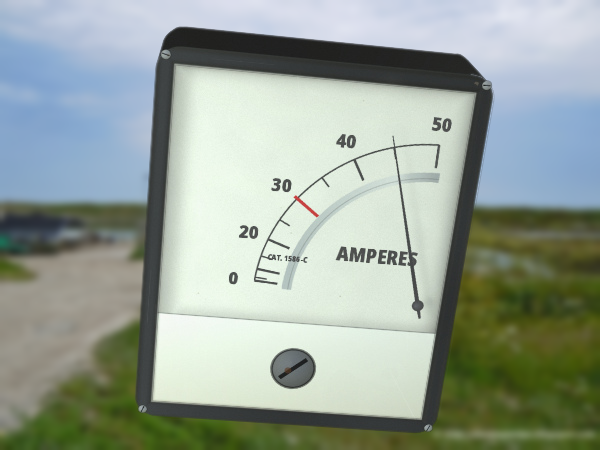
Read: 45A
